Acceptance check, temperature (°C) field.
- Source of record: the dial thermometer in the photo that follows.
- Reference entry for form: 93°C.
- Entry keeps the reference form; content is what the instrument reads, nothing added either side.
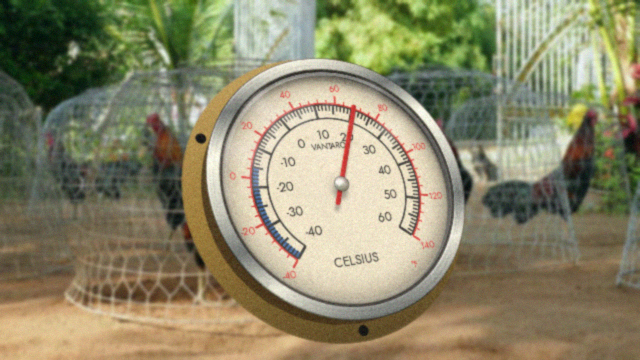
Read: 20°C
